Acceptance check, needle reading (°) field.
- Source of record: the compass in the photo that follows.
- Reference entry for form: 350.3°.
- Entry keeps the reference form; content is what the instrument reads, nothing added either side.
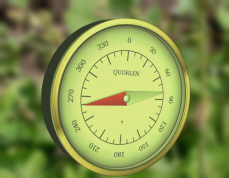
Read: 260°
